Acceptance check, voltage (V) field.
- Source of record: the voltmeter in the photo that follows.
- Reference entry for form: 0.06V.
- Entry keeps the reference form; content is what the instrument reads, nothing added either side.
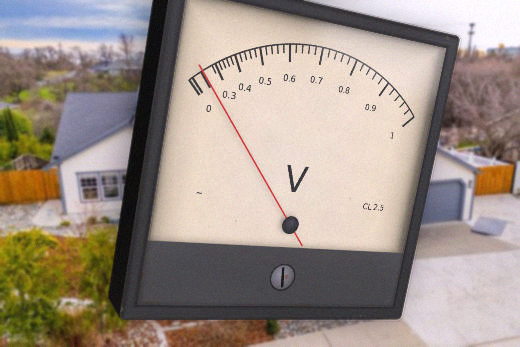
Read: 0.2V
